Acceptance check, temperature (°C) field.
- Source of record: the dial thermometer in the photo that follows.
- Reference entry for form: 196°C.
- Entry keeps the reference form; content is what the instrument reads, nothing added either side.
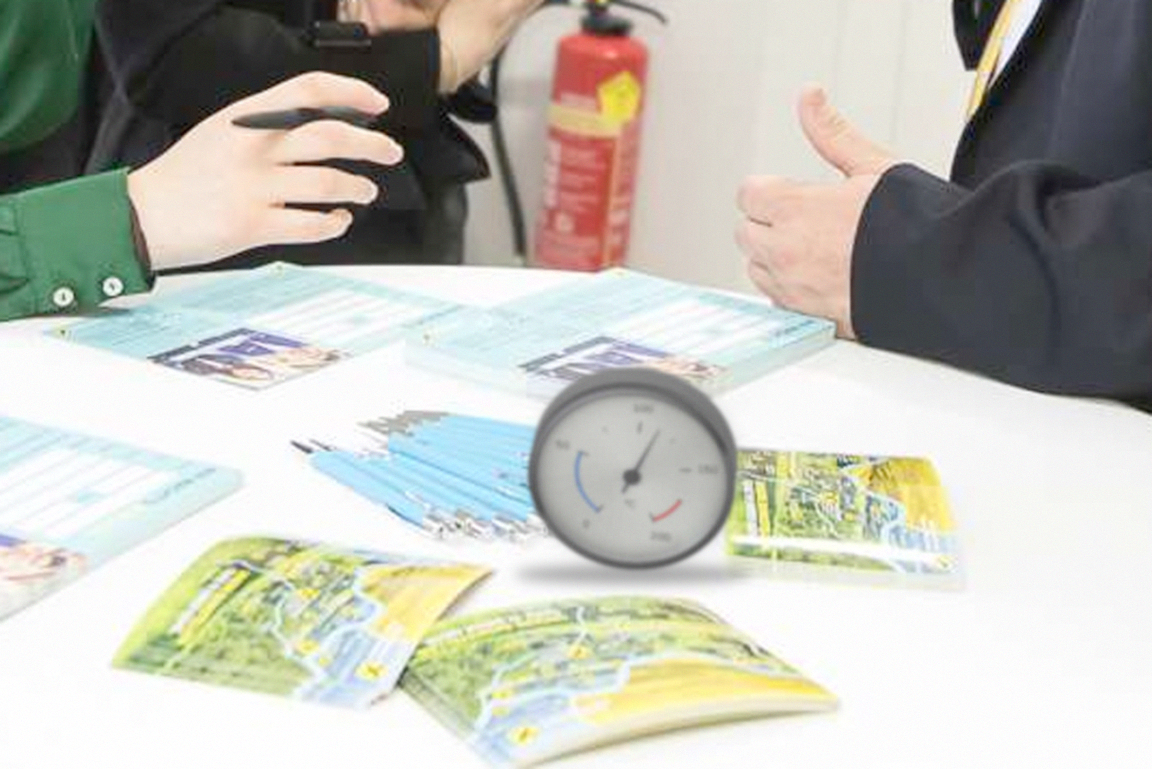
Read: 112.5°C
